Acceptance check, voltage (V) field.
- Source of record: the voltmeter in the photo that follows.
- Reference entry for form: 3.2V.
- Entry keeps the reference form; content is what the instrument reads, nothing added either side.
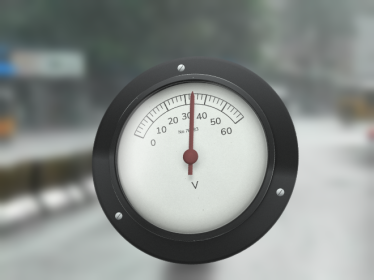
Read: 34V
